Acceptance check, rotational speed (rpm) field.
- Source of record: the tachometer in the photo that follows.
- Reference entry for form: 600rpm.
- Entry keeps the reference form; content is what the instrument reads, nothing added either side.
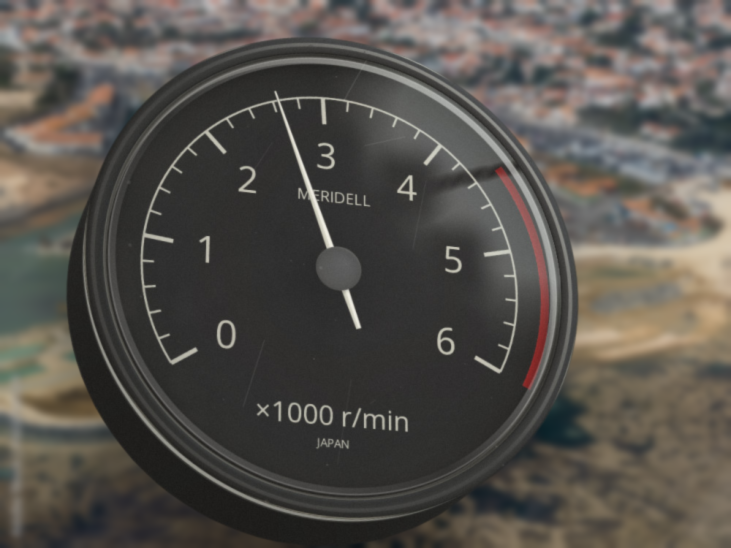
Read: 2600rpm
